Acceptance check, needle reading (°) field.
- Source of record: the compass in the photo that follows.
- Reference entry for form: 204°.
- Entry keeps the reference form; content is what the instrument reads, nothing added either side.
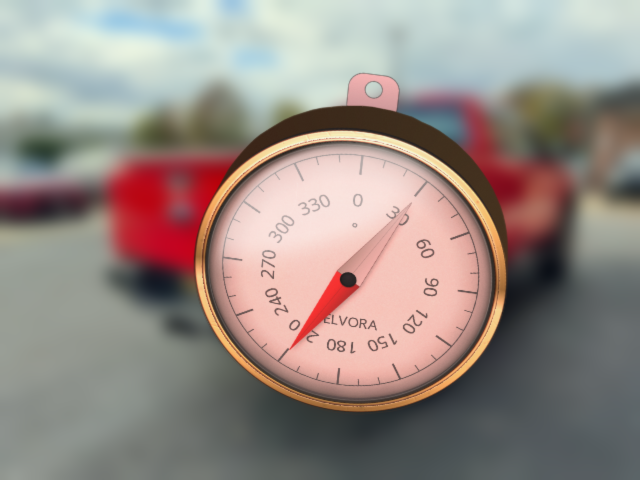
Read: 210°
